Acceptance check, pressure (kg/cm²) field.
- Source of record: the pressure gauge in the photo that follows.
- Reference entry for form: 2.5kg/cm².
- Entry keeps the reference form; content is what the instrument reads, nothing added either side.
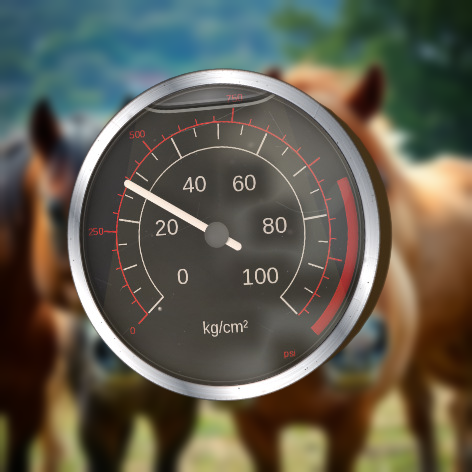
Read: 27.5kg/cm²
